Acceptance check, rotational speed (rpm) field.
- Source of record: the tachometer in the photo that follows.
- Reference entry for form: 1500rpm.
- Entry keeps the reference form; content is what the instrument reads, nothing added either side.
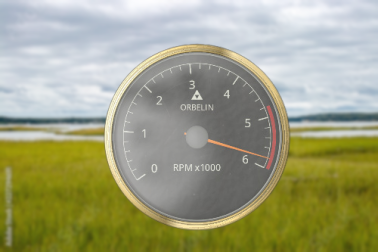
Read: 5800rpm
